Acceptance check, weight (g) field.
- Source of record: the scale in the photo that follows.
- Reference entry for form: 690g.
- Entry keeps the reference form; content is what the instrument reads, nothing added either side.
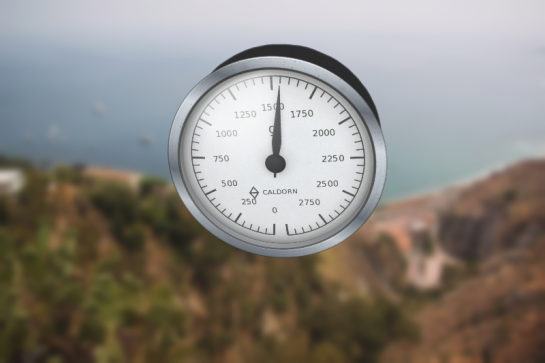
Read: 1550g
